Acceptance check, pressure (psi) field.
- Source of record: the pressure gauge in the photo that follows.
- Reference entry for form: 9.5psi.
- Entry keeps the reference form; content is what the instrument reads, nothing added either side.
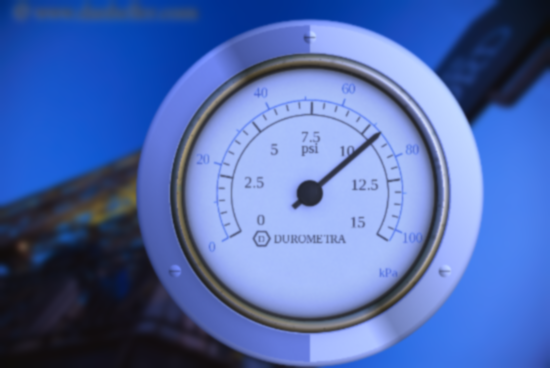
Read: 10.5psi
